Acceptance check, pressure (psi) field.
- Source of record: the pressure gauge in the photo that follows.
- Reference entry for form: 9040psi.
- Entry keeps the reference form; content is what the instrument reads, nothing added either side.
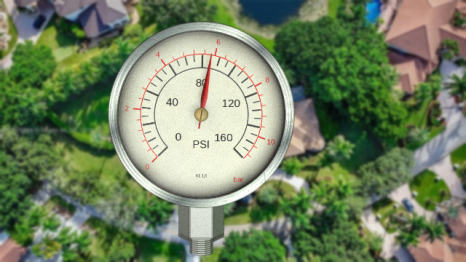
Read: 85psi
